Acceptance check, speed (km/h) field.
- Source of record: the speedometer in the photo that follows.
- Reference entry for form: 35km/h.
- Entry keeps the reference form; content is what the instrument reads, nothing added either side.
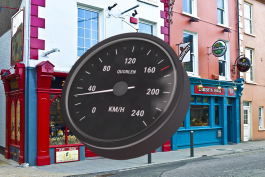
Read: 30km/h
